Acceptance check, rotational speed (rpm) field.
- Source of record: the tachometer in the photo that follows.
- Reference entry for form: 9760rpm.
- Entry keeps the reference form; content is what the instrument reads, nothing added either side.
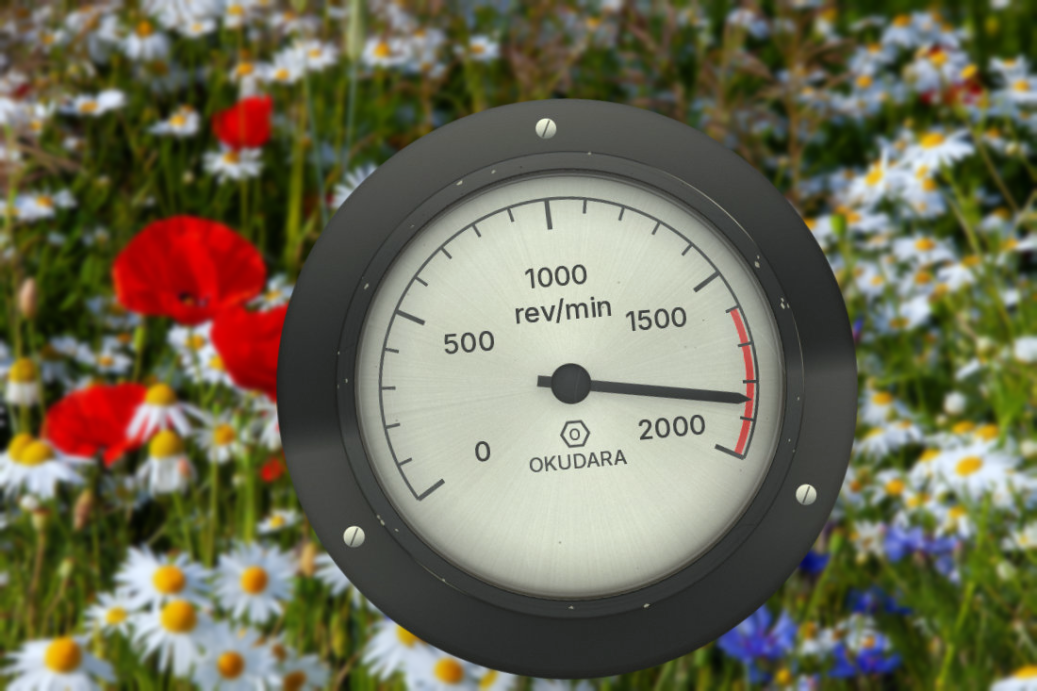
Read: 1850rpm
